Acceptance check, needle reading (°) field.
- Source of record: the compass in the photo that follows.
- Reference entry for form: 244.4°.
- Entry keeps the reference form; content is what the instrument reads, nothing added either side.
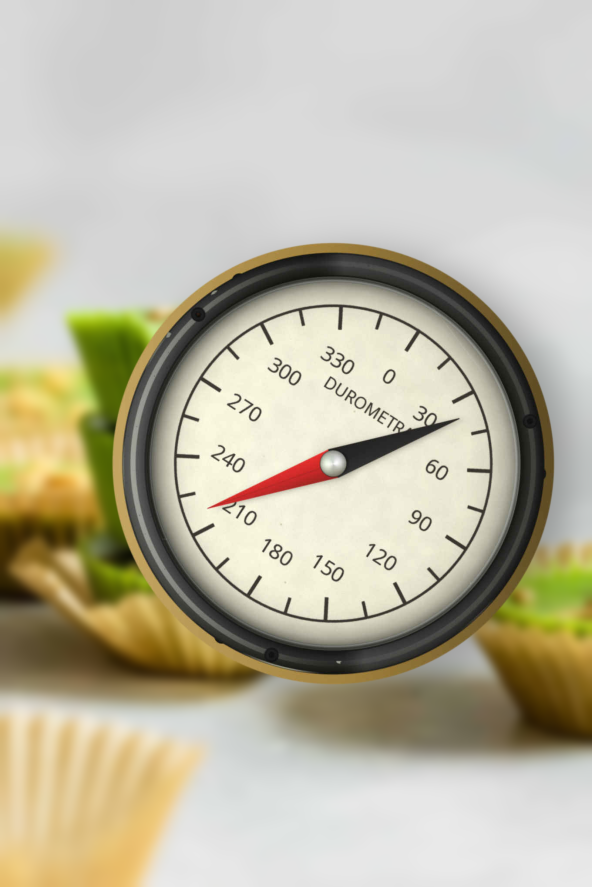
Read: 217.5°
